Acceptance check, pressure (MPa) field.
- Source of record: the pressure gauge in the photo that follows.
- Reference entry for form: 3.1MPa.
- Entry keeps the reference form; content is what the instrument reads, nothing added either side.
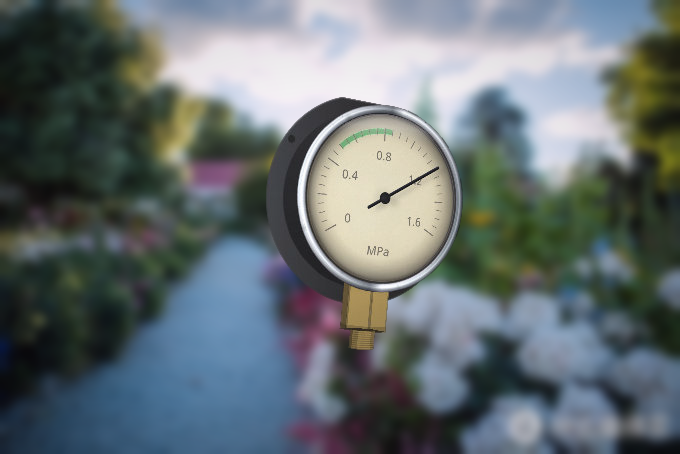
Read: 1.2MPa
